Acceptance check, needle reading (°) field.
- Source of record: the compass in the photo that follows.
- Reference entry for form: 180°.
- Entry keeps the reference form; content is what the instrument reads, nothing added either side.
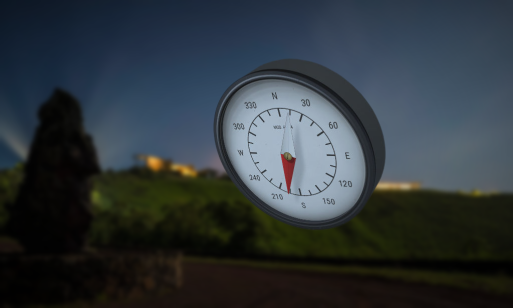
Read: 195°
